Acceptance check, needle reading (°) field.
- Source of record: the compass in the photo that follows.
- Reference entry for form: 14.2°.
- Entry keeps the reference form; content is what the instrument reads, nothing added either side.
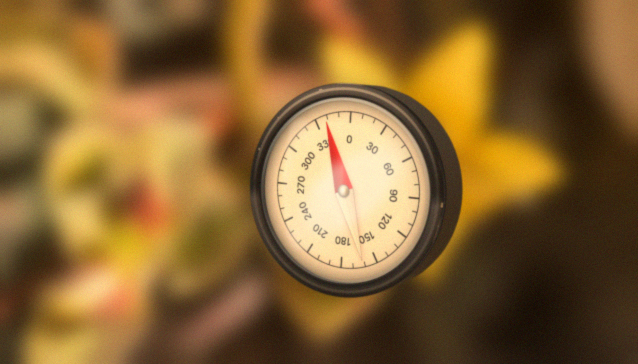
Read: 340°
